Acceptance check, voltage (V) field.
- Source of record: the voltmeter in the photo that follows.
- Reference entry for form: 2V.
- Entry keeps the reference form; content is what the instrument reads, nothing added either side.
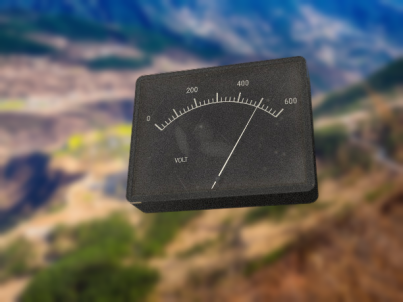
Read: 500V
